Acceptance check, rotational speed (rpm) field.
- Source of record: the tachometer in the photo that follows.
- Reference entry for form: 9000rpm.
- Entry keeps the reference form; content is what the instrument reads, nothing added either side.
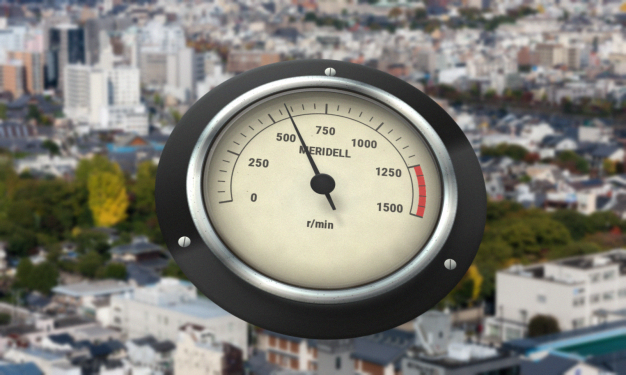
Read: 575rpm
